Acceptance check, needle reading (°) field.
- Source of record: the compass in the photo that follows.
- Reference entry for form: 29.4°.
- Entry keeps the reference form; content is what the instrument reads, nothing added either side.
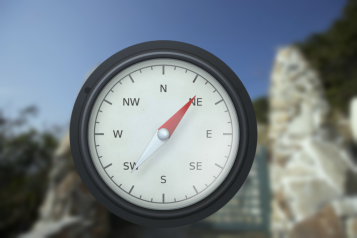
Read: 40°
